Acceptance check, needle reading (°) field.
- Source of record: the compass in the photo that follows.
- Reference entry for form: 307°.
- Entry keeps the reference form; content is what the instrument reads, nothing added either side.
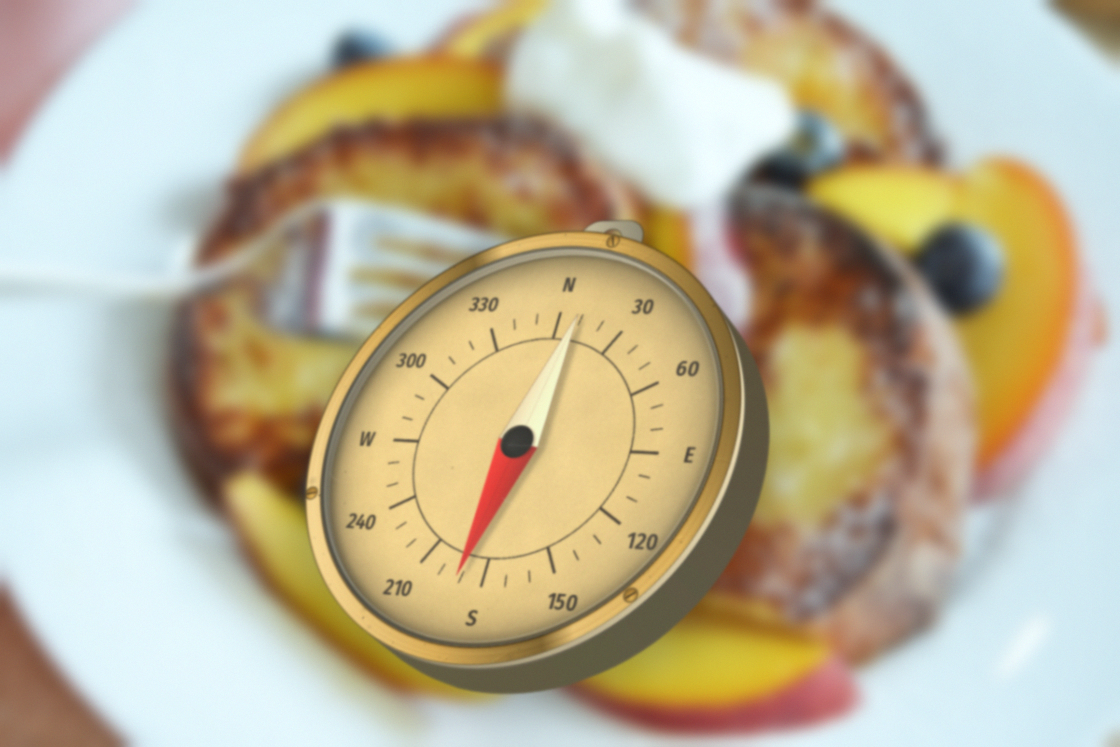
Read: 190°
